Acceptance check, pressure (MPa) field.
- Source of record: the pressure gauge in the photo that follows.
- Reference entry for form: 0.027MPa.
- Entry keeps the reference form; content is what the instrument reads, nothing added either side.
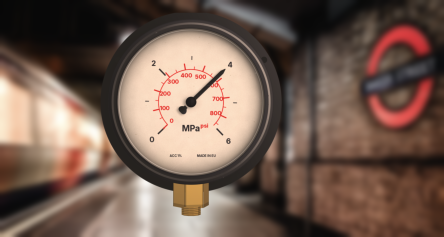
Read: 4MPa
